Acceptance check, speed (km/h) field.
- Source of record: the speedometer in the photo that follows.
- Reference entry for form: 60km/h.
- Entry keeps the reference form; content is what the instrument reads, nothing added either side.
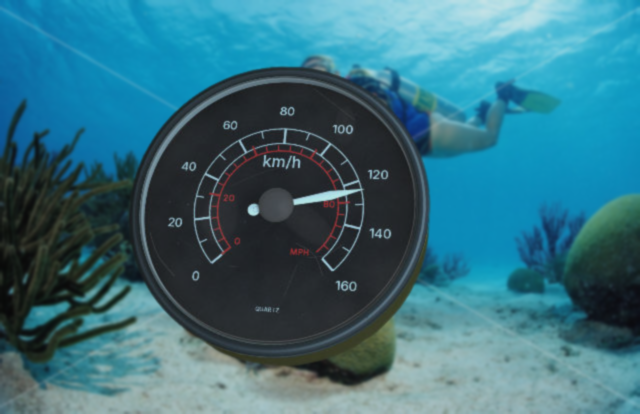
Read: 125km/h
